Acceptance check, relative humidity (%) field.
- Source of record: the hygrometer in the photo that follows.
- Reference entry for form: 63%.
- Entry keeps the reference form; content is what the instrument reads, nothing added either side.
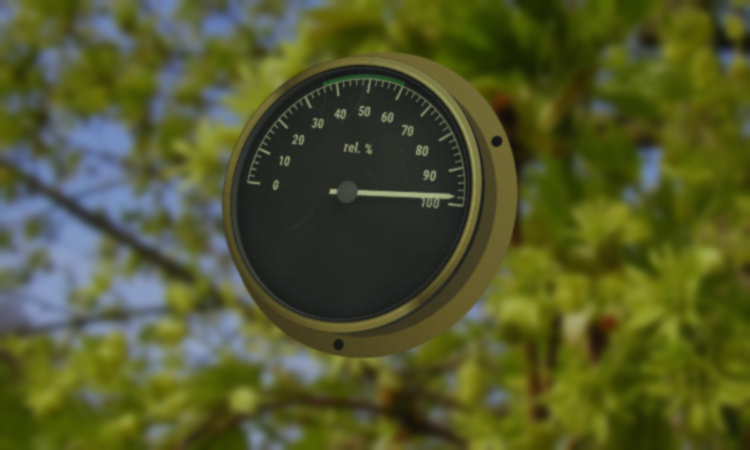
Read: 98%
